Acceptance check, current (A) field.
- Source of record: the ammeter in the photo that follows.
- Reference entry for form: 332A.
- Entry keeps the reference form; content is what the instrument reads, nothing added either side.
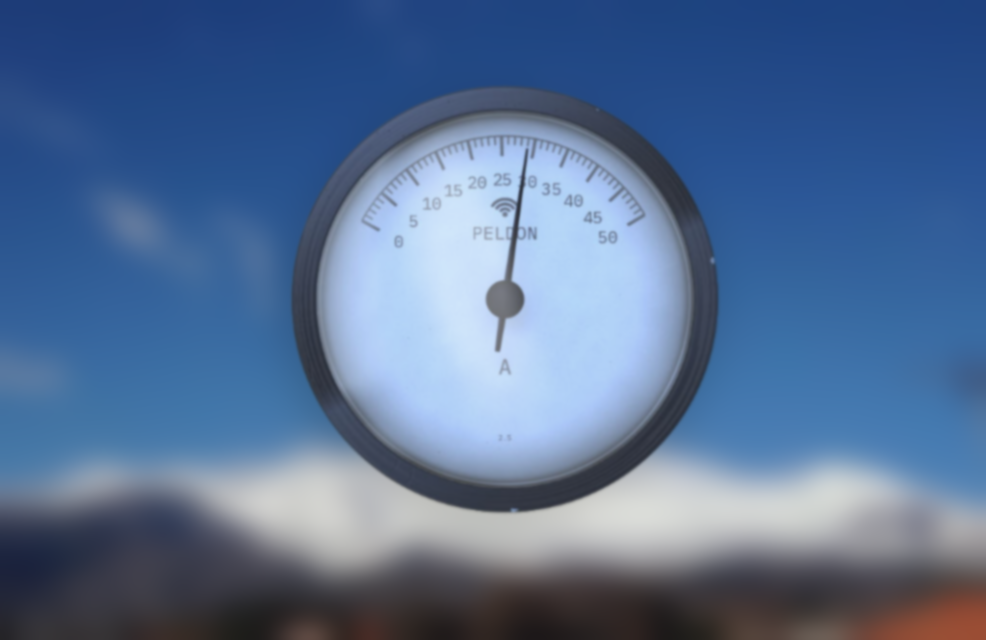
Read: 29A
